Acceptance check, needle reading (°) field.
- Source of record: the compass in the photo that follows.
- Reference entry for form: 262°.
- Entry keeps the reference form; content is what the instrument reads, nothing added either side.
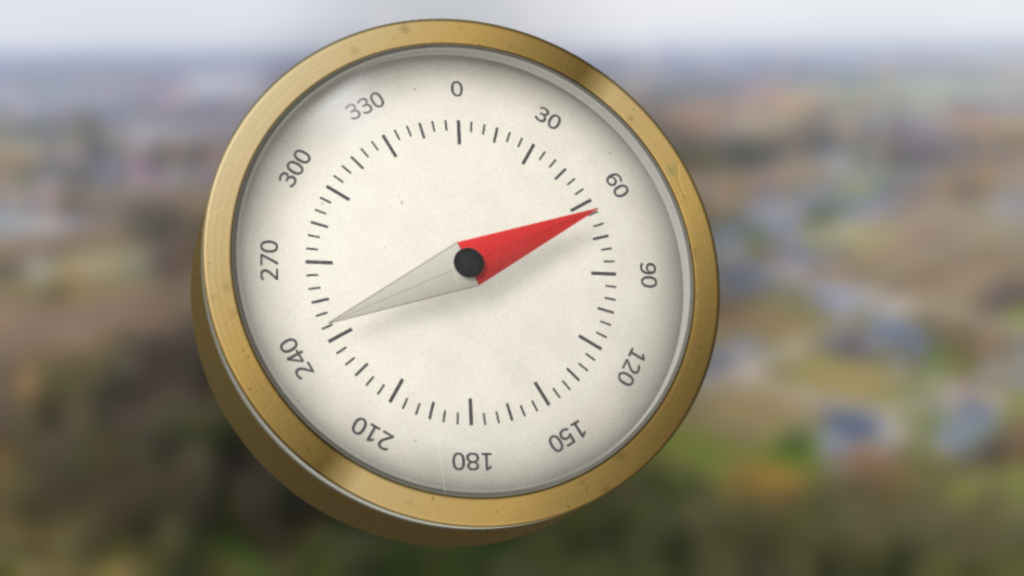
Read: 65°
